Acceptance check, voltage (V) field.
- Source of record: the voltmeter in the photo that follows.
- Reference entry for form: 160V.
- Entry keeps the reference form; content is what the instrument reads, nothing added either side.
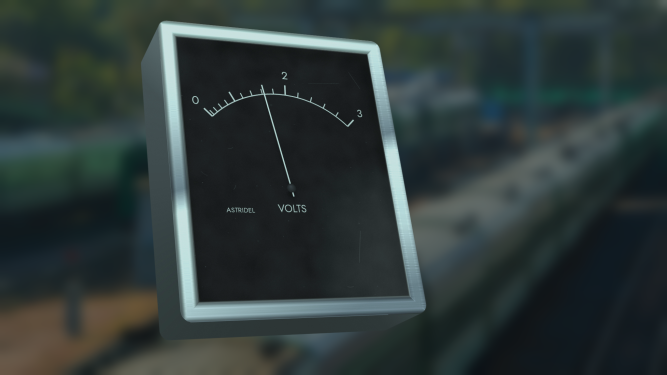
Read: 1.6V
